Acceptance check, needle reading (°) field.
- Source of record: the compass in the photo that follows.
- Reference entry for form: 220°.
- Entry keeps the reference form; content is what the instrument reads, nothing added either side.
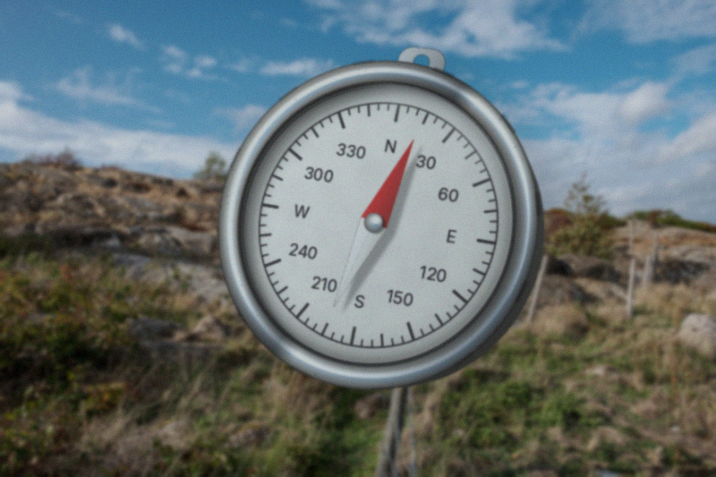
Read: 15°
